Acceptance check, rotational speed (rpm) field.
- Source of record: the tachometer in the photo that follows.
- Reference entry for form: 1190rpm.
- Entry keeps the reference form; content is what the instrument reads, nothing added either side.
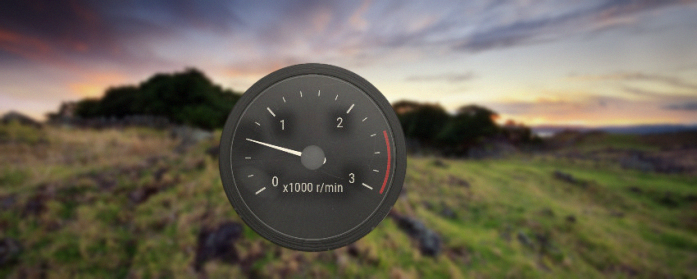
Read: 600rpm
